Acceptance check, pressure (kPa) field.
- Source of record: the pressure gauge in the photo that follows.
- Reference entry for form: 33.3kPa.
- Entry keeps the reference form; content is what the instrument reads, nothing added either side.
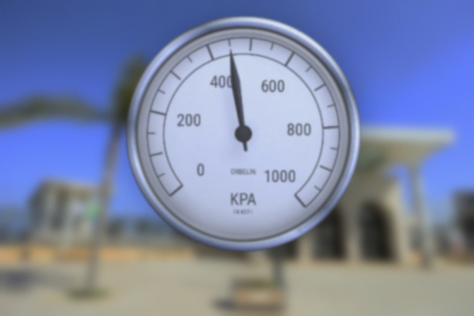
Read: 450kPa
